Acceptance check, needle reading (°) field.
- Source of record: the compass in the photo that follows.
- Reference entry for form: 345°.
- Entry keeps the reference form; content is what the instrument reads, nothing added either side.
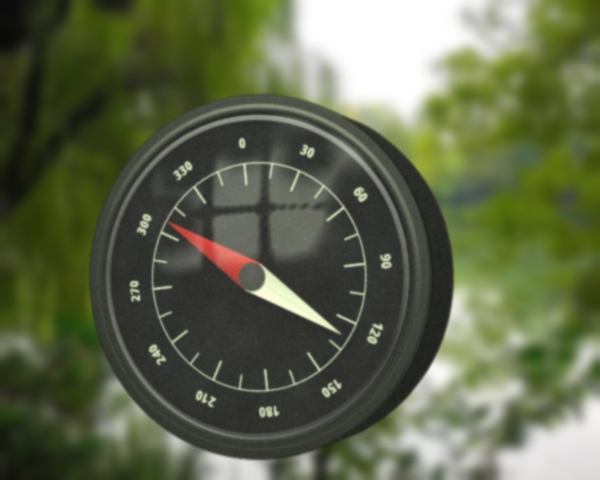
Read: 307.5°
